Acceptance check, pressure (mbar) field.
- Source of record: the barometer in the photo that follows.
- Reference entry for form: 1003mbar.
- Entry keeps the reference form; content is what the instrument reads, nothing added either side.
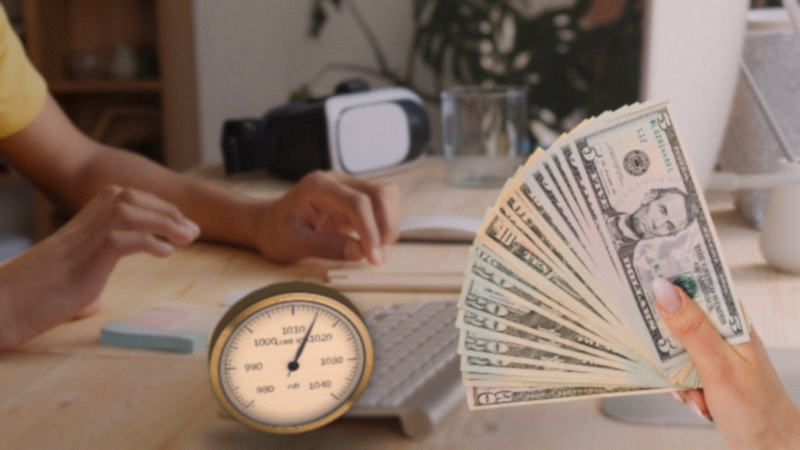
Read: 1015mbar
